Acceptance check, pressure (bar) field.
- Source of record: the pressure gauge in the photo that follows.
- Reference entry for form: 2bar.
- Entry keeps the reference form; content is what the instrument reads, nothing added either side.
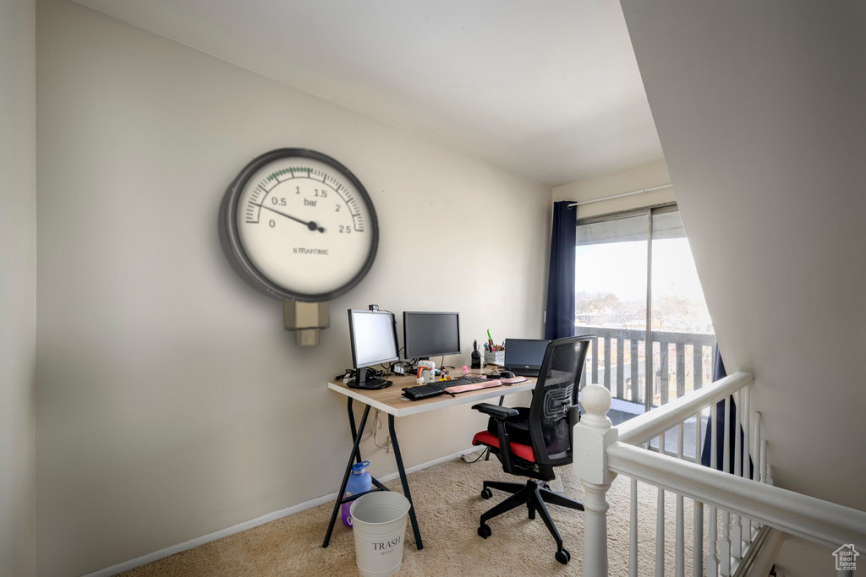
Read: 0.25bar
